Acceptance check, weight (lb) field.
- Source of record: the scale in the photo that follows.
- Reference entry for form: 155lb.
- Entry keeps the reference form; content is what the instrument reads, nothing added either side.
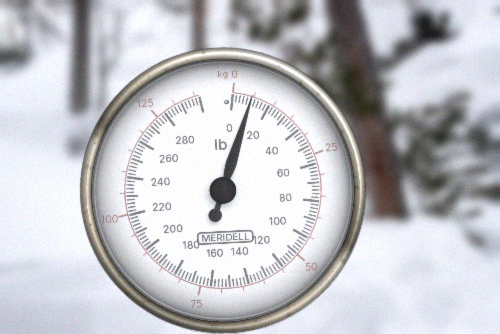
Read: 10lb
